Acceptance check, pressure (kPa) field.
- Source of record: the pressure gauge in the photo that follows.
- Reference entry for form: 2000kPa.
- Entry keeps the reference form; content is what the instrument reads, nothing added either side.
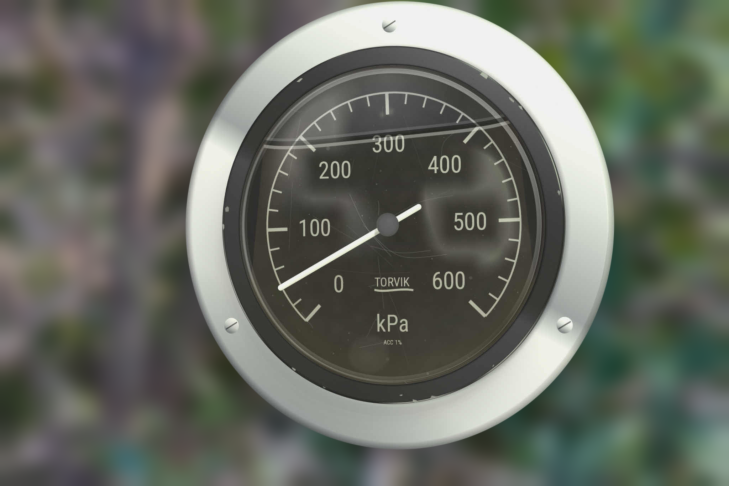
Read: 40kPa
